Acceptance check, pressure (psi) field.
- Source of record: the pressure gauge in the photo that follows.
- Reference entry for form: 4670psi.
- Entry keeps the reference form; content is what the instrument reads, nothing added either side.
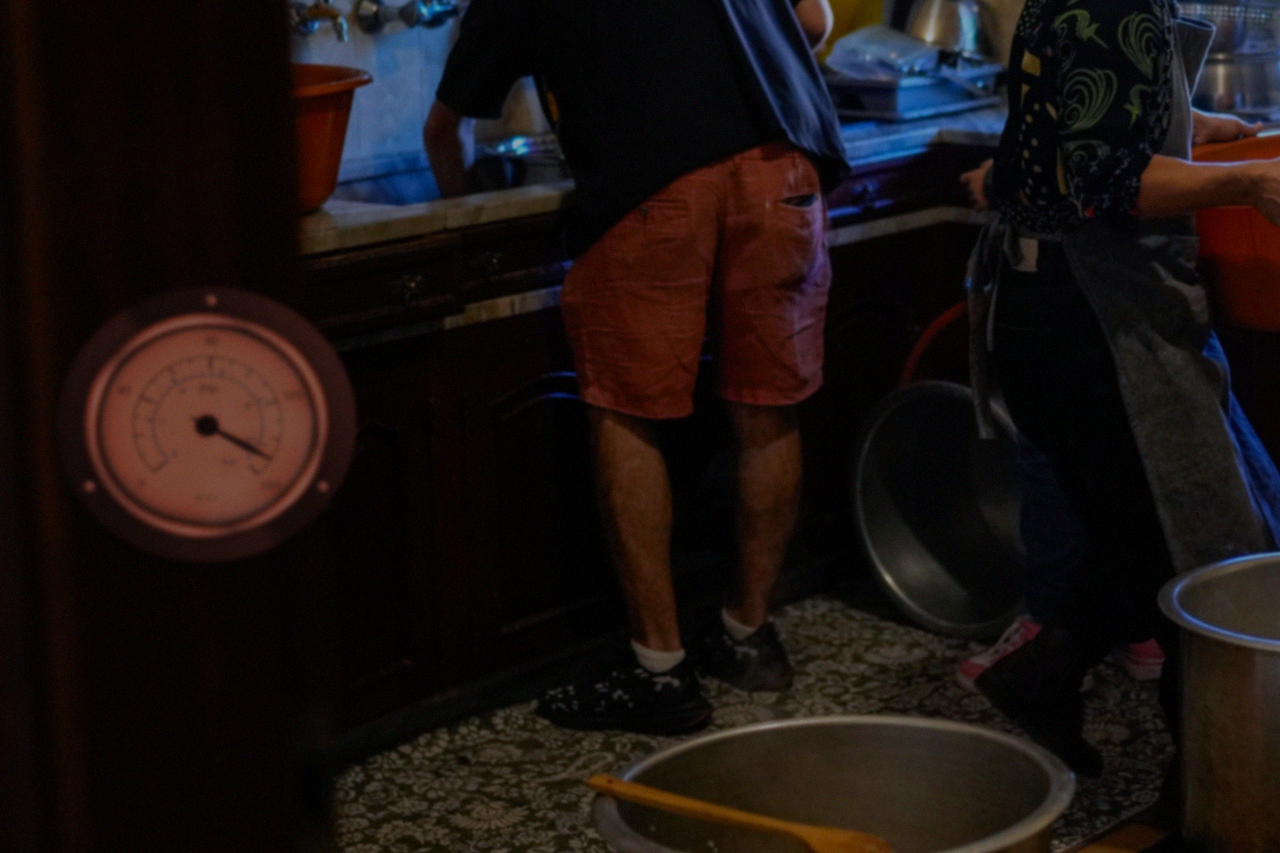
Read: 150psi
